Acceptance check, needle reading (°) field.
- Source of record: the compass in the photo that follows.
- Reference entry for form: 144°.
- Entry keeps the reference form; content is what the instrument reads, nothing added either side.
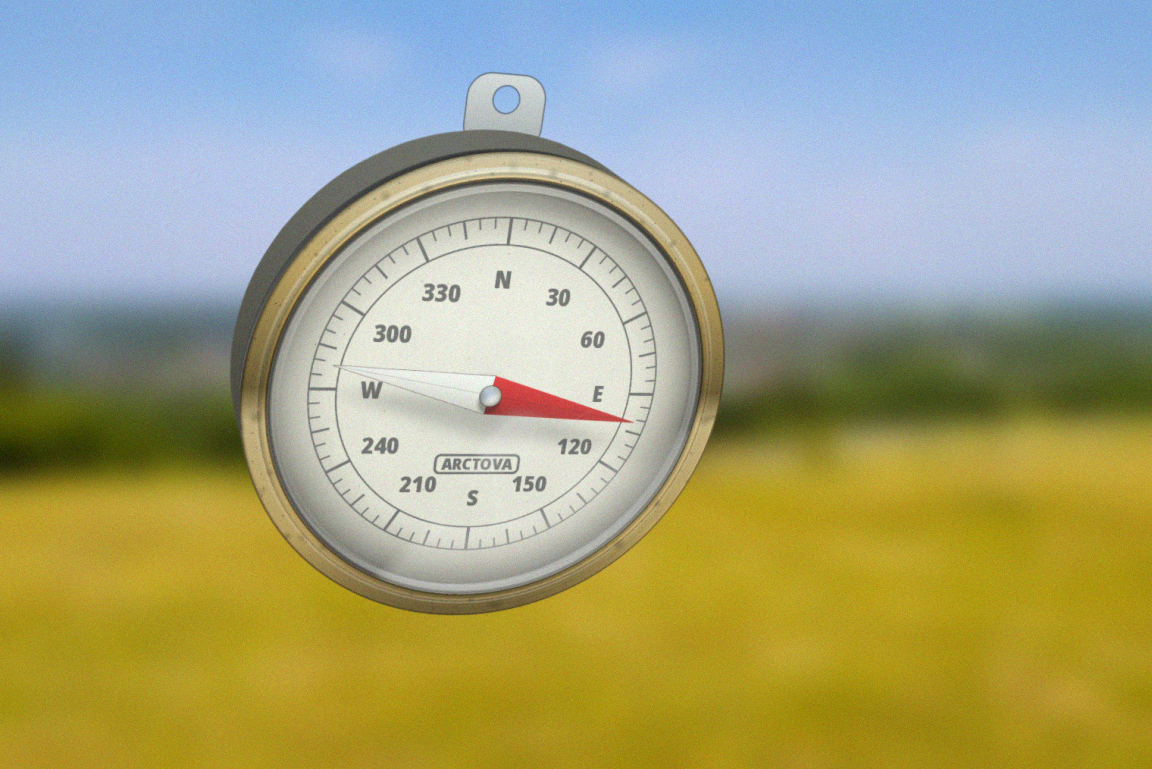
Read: 100°
